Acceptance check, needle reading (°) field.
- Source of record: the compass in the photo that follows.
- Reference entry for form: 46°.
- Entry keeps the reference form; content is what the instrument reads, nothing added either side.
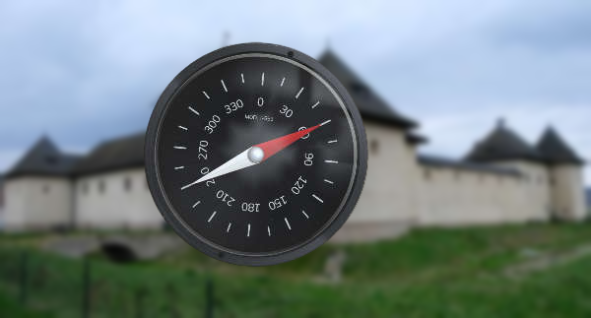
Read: 60°
